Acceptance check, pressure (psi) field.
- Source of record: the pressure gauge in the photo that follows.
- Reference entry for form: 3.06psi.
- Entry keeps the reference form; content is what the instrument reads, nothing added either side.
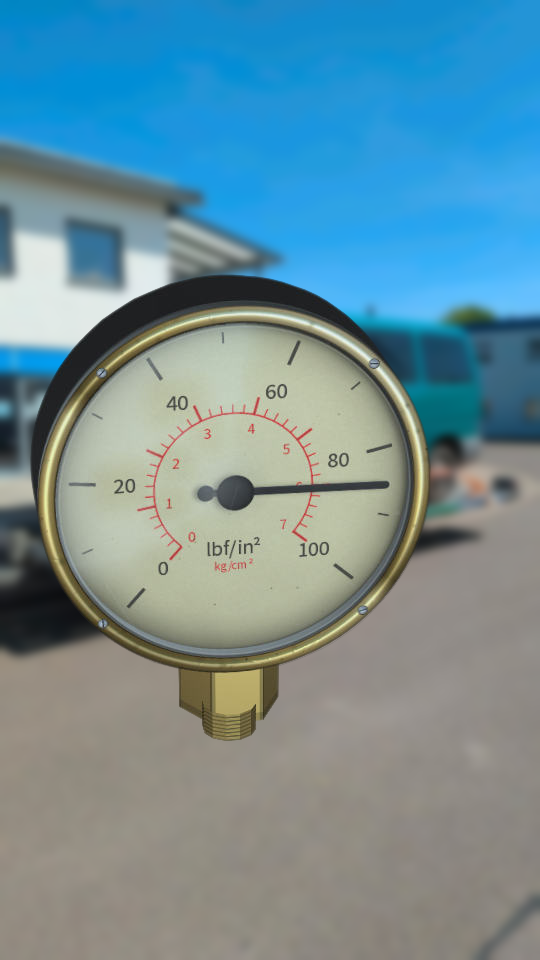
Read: 85psi
